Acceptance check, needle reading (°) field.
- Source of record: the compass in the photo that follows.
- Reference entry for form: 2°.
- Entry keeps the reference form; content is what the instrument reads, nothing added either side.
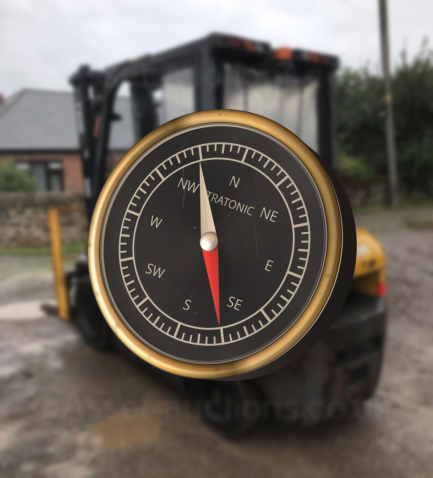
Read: 150°
